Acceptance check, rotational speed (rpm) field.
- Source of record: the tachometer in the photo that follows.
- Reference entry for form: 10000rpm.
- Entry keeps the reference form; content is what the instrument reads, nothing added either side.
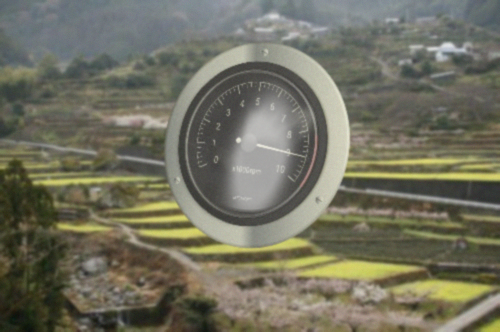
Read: 9000rpm
